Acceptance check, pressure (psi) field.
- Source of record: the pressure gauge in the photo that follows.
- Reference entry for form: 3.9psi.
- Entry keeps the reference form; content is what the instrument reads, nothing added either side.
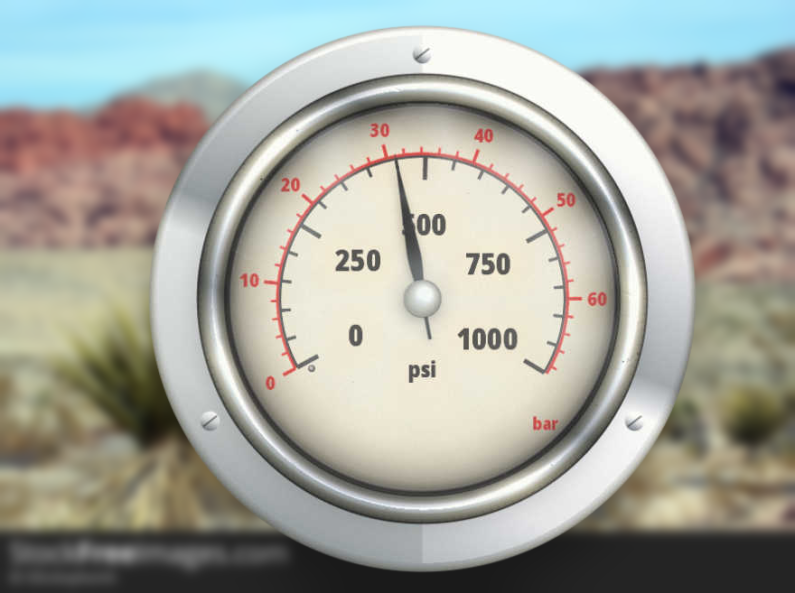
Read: 450psi
